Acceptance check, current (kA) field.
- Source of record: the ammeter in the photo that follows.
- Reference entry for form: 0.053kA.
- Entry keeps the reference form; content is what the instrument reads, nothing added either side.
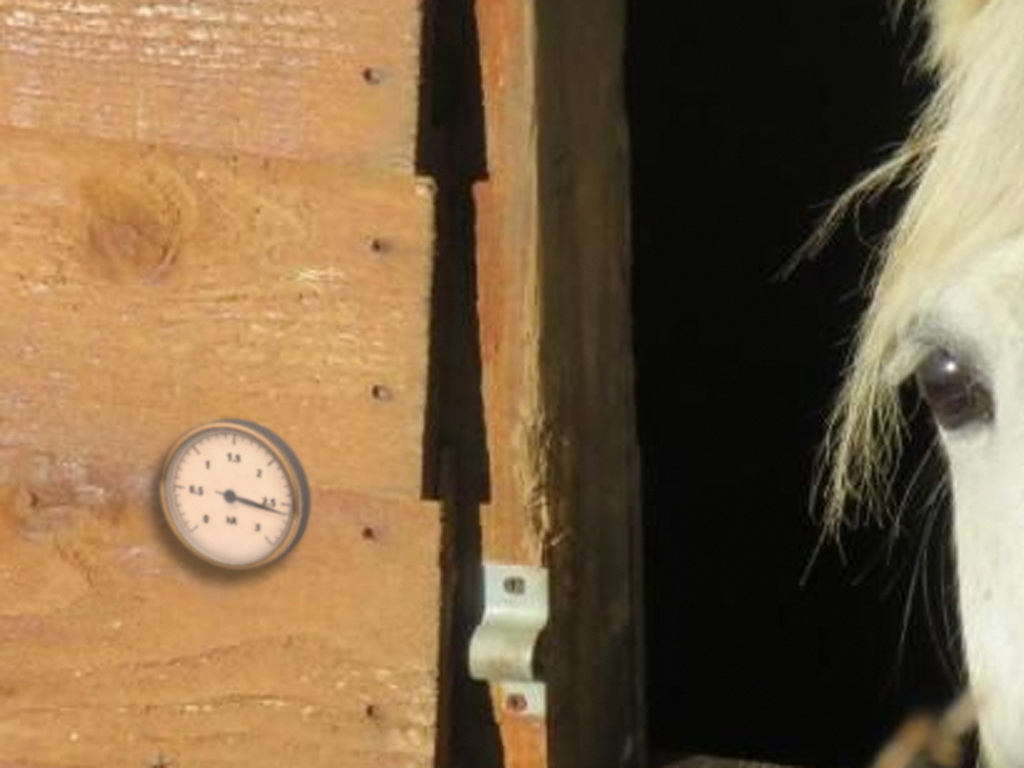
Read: 2.6kA
